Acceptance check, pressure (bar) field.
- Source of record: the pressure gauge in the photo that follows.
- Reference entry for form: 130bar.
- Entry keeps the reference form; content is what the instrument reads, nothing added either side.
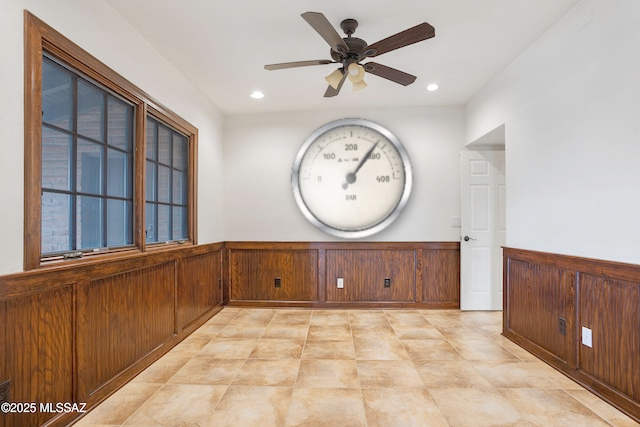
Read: 280bar
